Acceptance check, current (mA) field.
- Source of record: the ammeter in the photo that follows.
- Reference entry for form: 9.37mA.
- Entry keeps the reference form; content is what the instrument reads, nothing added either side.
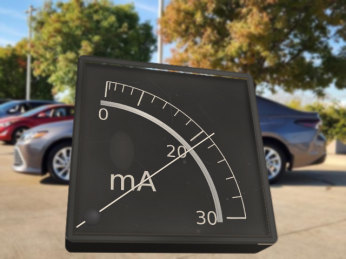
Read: 21mA
